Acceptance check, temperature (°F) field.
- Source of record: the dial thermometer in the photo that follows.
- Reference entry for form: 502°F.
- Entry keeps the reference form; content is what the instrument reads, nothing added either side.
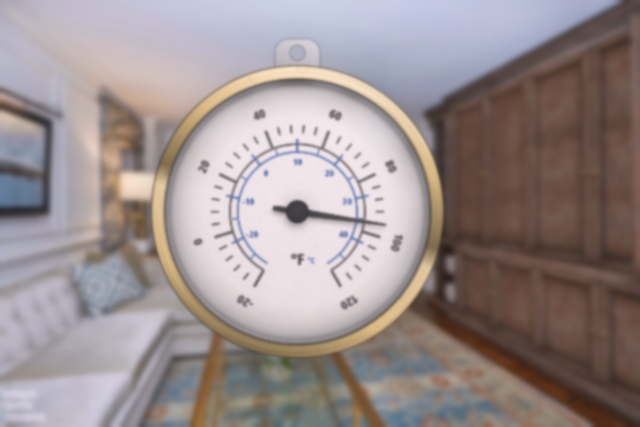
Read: 96°F
